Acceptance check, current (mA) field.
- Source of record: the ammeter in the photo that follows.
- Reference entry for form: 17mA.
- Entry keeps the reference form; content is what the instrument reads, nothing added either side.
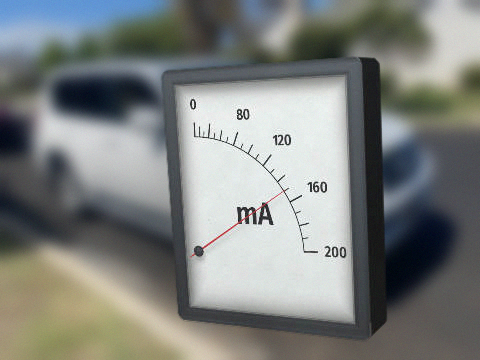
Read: 150mA
